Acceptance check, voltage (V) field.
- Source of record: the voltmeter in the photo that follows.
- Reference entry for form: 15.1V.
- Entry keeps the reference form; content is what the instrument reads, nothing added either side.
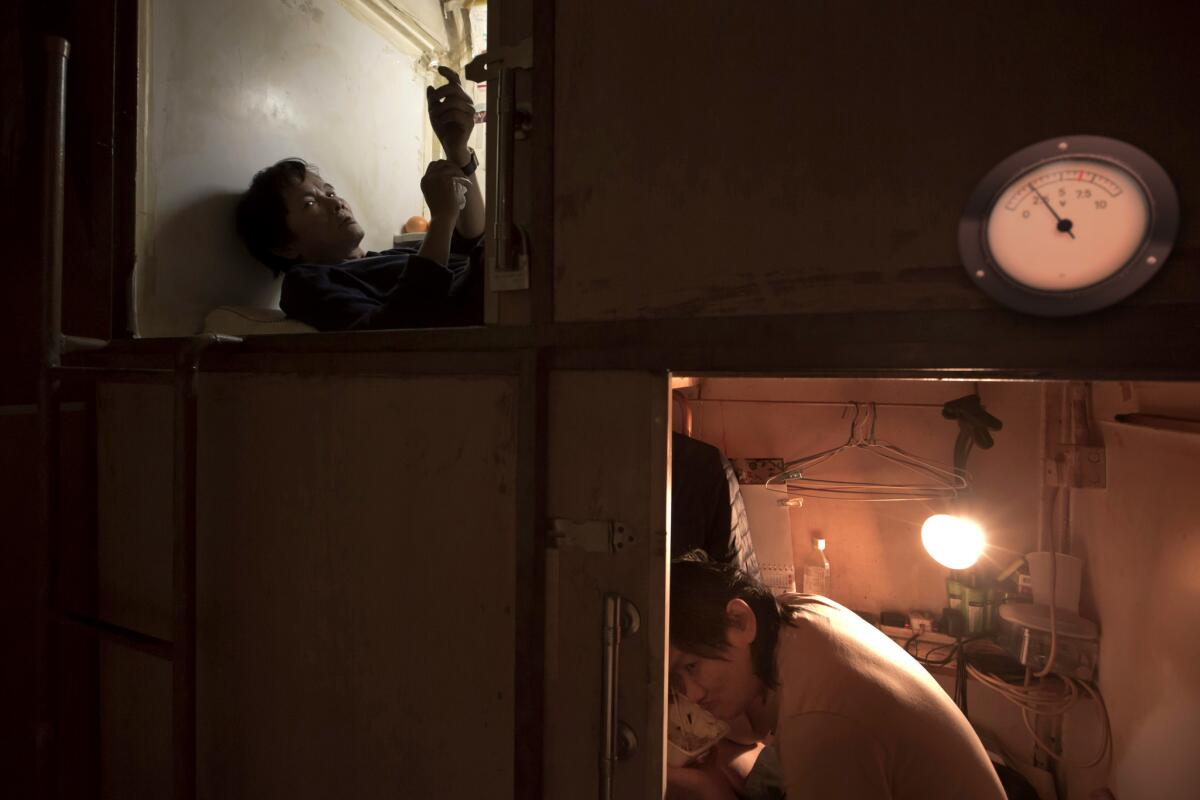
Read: 2.5V
